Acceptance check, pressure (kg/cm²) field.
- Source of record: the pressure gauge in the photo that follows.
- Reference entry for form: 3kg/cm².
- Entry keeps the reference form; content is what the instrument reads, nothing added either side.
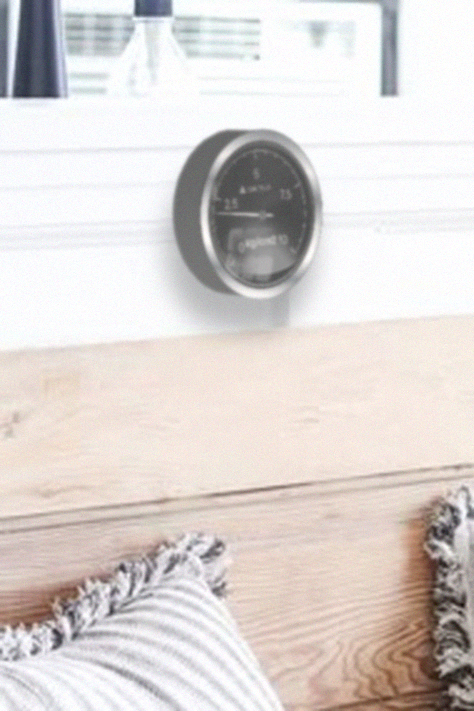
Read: 2kg/cm²
